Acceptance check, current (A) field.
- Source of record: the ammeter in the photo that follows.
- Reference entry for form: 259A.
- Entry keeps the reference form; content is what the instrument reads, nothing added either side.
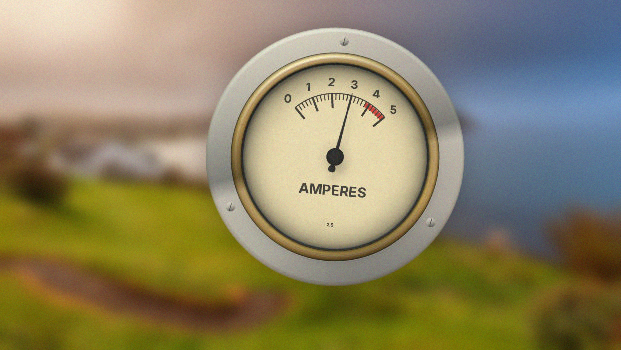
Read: 3A
